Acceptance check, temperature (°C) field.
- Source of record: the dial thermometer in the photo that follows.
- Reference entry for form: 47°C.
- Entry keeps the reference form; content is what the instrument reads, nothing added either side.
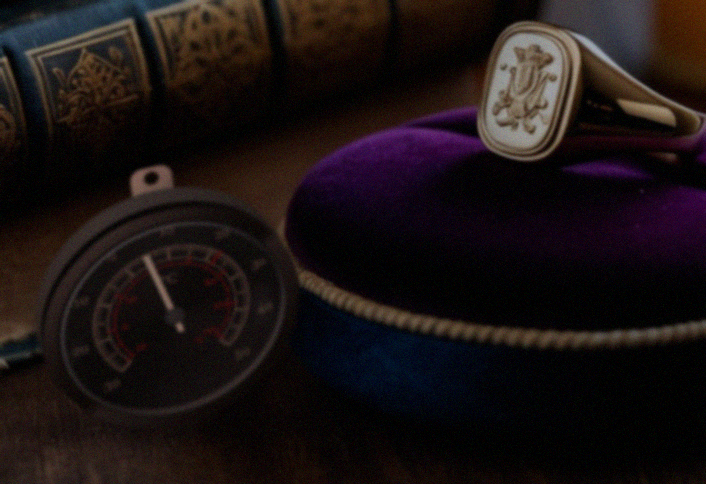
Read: 5°C
